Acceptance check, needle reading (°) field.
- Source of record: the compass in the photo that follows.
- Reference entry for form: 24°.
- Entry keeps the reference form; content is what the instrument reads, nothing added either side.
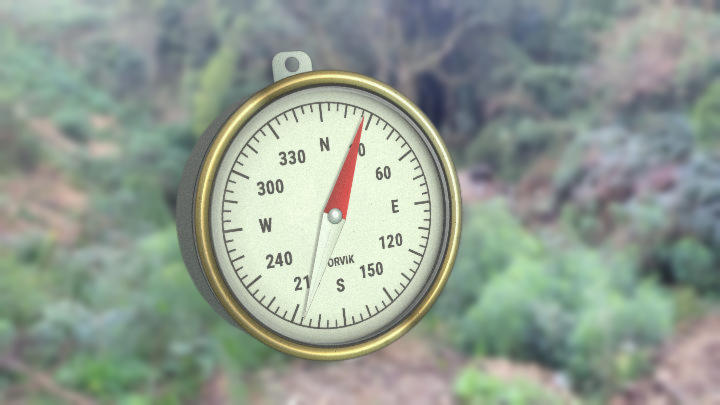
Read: 25°
